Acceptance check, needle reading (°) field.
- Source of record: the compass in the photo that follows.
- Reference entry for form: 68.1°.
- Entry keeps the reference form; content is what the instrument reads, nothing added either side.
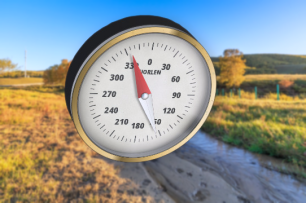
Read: 335°
